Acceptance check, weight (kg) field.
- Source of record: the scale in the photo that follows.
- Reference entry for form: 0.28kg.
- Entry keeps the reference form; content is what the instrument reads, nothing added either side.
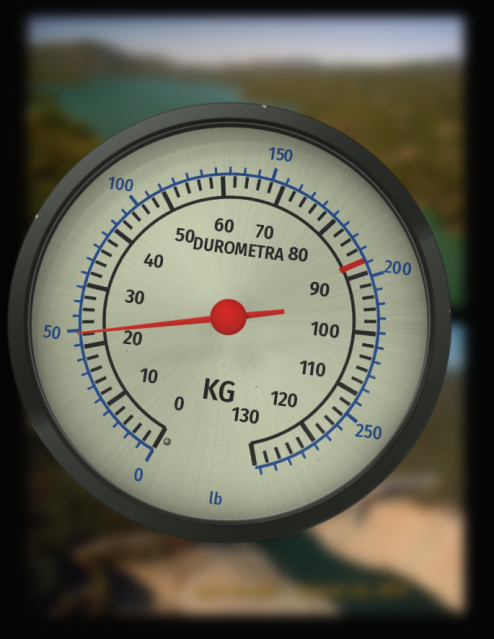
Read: 22kg
